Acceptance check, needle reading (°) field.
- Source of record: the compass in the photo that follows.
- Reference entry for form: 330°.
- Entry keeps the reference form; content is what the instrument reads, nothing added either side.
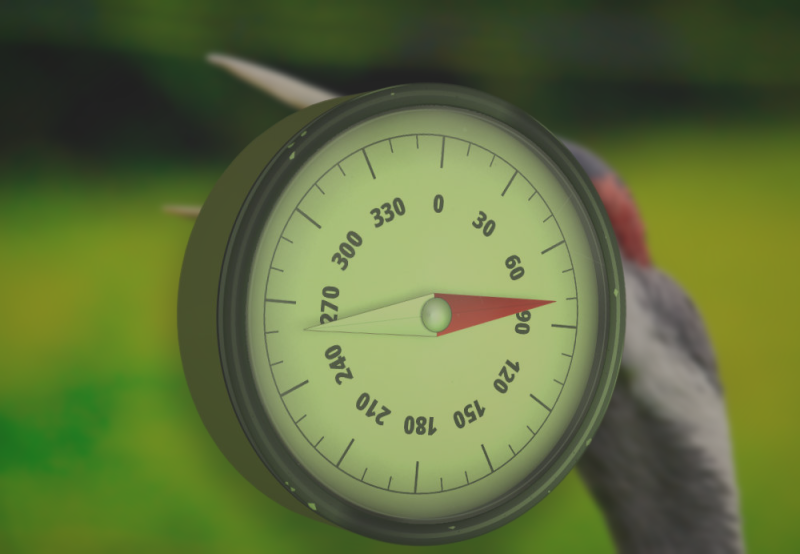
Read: 80°
